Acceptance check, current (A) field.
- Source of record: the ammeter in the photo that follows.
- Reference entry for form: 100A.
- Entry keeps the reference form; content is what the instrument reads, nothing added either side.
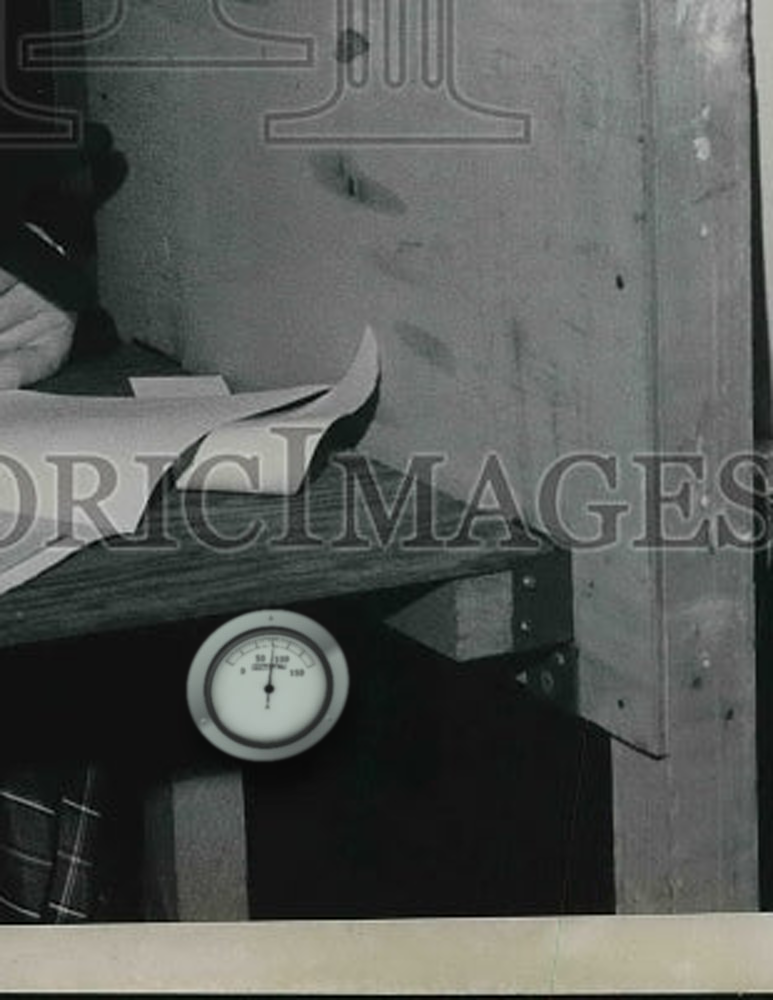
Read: 75A
